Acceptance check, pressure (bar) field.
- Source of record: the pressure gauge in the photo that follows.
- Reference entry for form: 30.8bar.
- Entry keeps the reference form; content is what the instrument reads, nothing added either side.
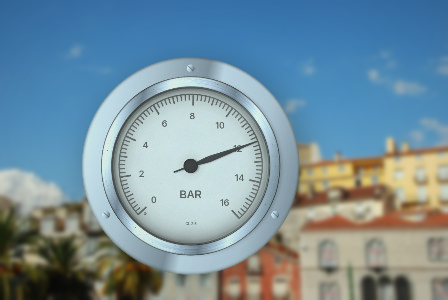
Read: 12bar
